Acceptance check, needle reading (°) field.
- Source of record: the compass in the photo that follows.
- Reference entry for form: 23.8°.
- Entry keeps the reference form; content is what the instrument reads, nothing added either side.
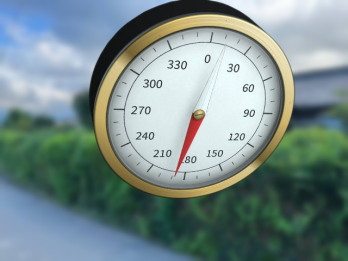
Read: 190°
